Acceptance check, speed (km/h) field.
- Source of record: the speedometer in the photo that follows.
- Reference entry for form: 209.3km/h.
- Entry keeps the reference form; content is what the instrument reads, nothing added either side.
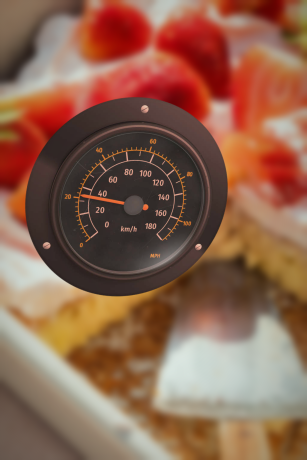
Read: 35km/h
